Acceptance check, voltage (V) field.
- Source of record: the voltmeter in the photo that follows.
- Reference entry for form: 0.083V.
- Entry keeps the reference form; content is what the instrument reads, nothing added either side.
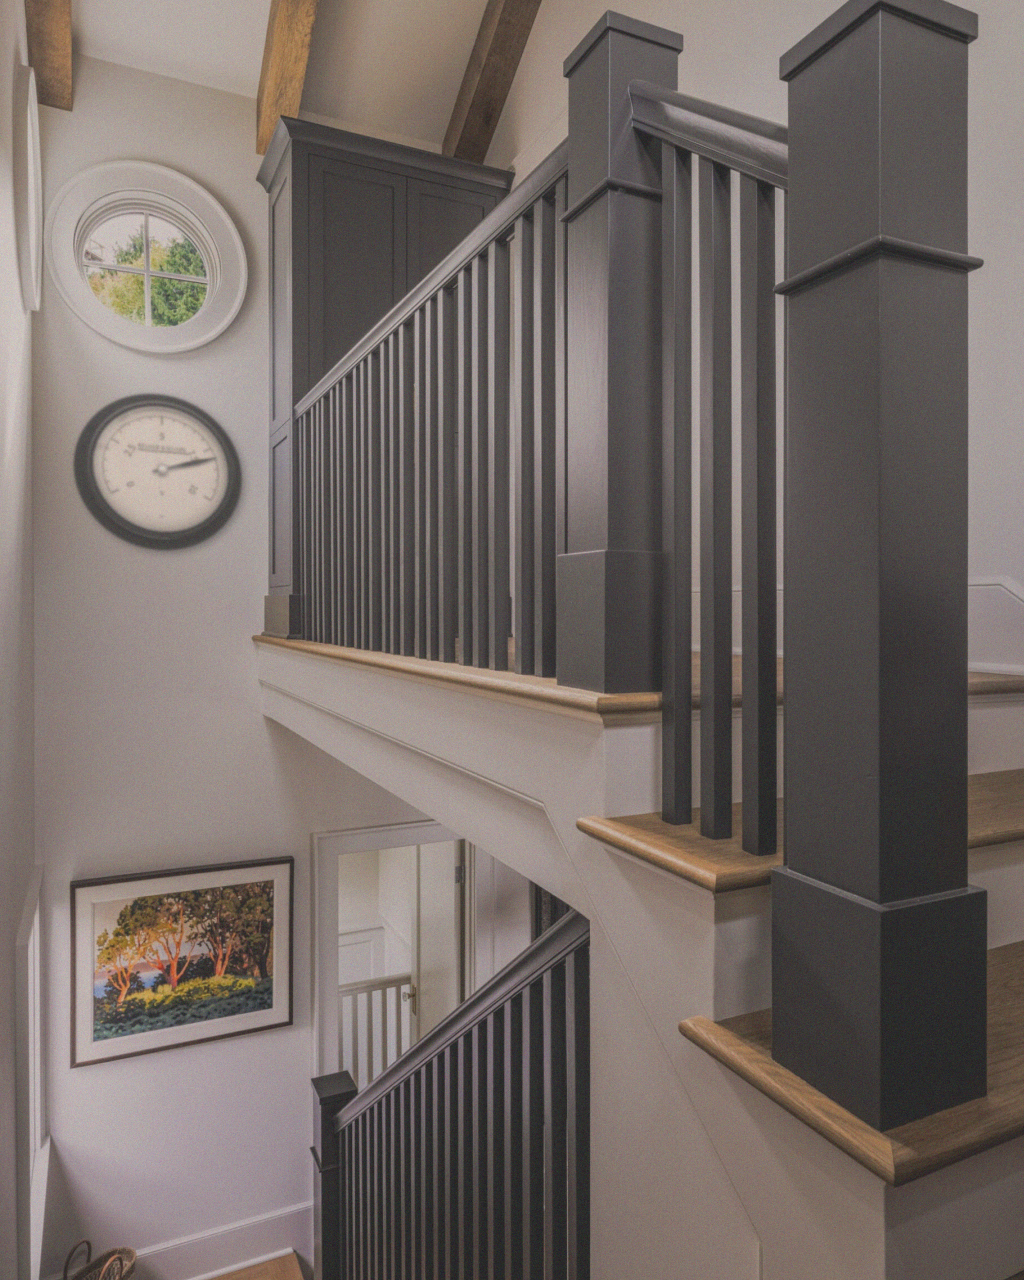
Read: 8V
